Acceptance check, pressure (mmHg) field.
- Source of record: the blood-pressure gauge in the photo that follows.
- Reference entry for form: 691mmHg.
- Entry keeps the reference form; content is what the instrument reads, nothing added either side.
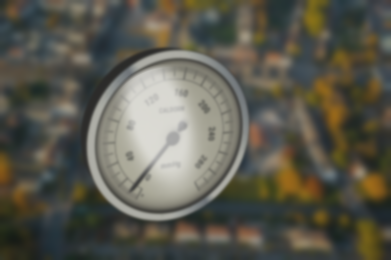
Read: 10mmHg
